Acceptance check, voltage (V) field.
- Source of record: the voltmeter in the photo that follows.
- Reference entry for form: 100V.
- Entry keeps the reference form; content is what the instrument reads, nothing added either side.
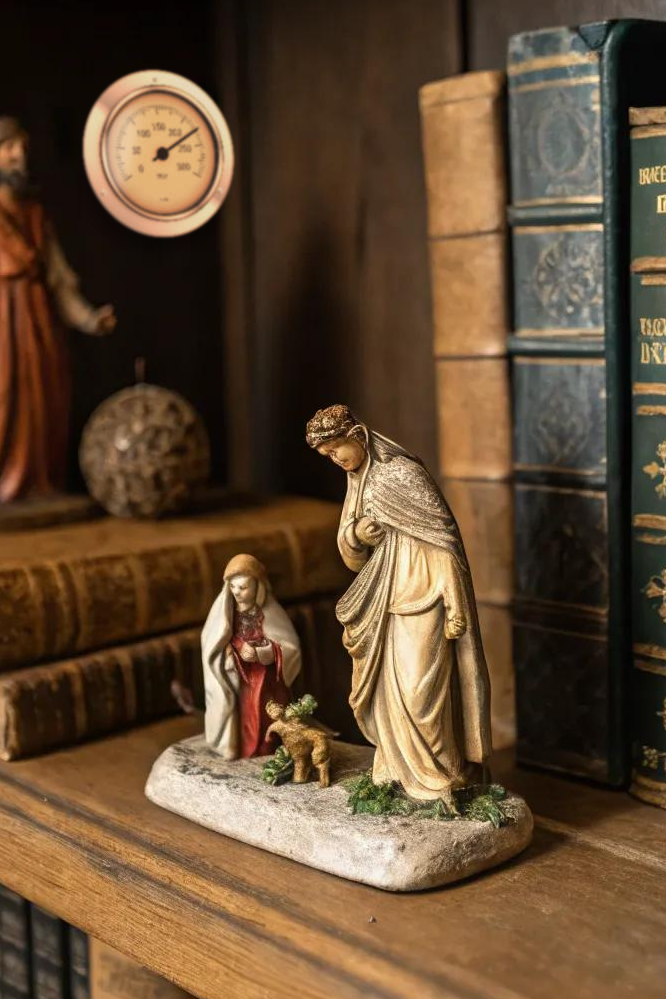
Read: 225V
